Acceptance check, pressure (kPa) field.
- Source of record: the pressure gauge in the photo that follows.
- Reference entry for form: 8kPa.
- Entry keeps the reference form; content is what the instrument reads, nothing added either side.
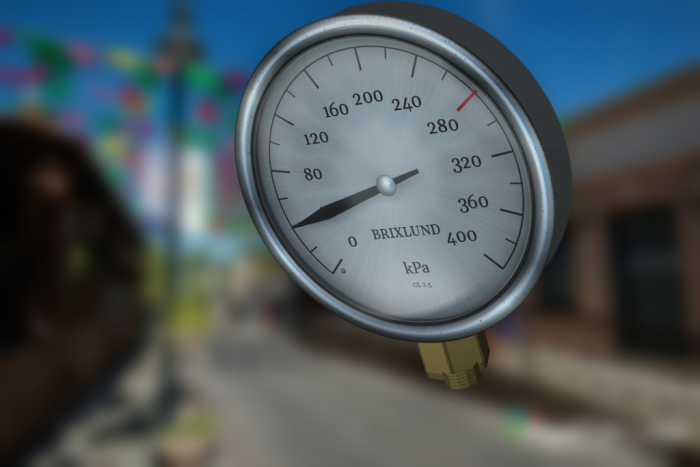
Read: 40kPa
